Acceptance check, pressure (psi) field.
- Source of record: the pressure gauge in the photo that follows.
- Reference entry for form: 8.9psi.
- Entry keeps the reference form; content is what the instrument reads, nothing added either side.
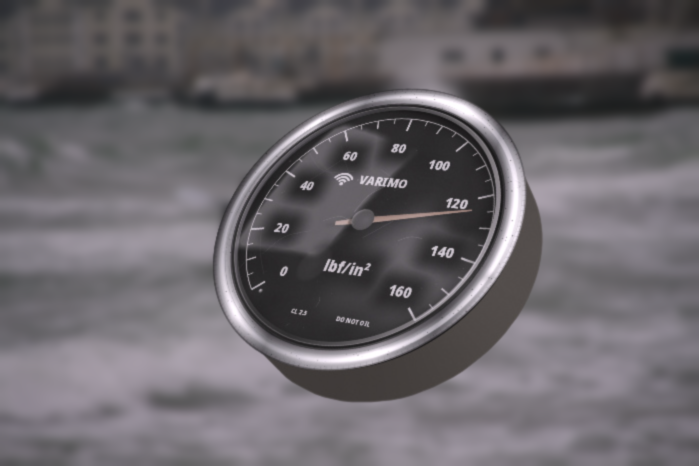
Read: 125psi
